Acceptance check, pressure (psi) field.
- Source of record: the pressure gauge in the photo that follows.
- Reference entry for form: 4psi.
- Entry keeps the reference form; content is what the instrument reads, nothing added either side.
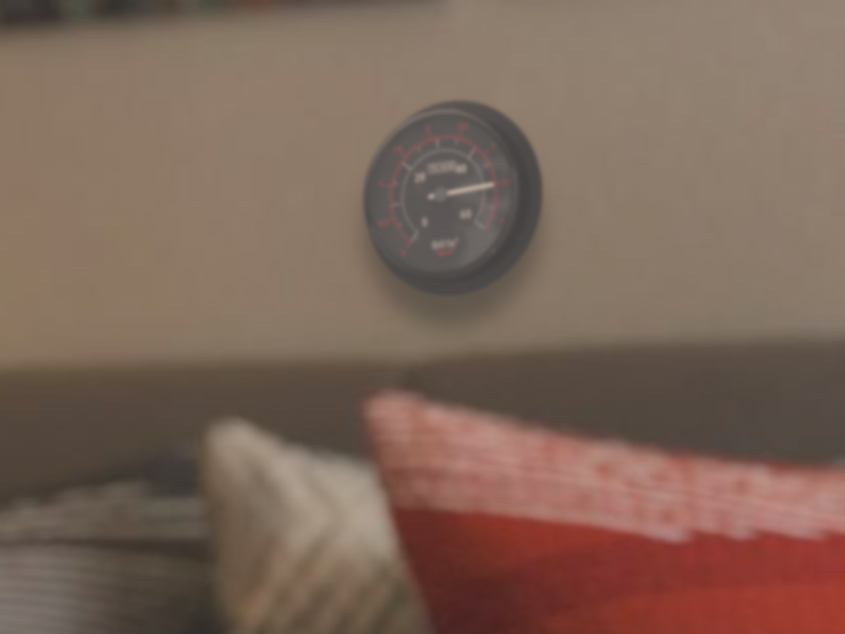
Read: 50psi
